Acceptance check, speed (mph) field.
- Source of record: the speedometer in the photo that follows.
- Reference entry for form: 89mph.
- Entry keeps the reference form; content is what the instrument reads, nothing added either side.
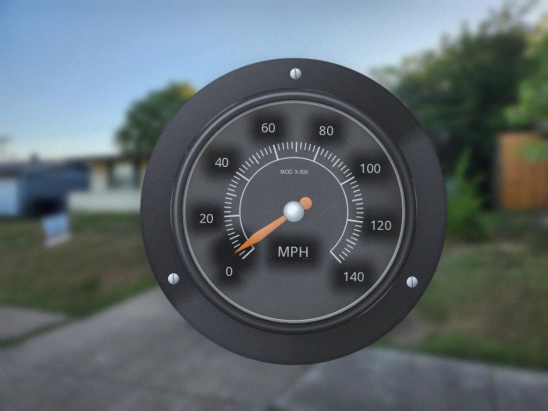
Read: 4mph
